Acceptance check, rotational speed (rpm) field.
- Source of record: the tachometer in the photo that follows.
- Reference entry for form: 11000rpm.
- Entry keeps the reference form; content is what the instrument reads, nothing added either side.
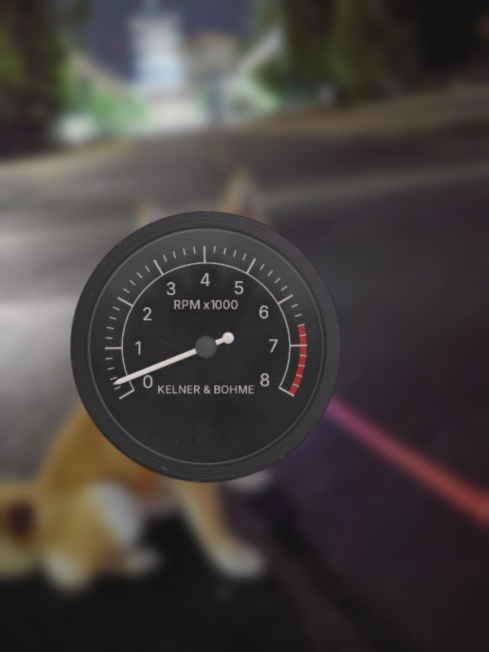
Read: 300rpm
